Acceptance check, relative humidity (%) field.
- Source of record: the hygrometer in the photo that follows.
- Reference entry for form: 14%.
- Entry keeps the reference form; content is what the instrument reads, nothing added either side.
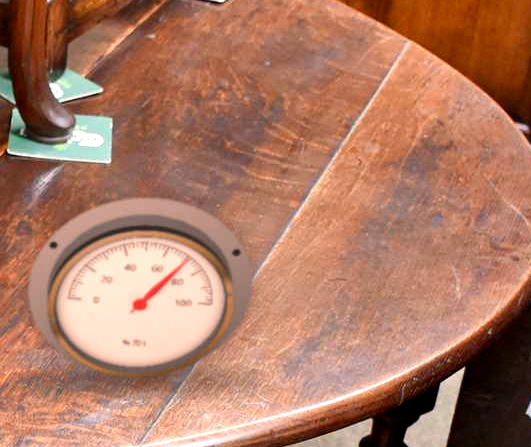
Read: 70%
